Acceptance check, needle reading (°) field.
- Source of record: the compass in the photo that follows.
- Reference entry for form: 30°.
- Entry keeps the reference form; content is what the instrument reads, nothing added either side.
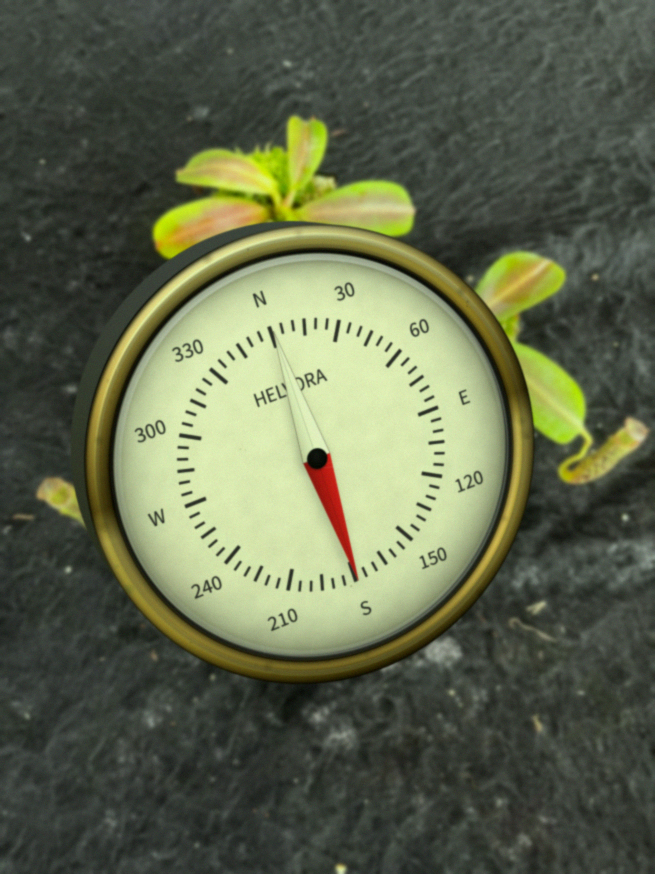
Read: 180°
